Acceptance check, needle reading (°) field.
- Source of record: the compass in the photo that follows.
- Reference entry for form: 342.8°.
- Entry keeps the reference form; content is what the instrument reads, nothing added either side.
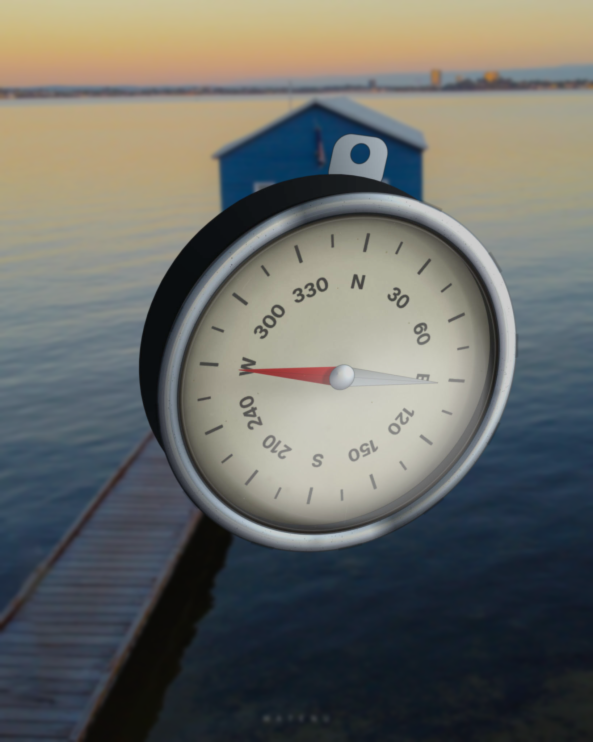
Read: 270°
